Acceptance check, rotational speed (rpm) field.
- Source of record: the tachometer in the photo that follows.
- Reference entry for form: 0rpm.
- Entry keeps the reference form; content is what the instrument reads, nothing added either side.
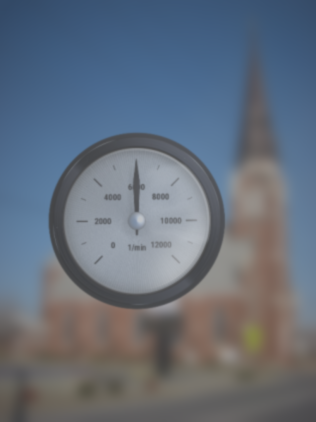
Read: 6000rpm
